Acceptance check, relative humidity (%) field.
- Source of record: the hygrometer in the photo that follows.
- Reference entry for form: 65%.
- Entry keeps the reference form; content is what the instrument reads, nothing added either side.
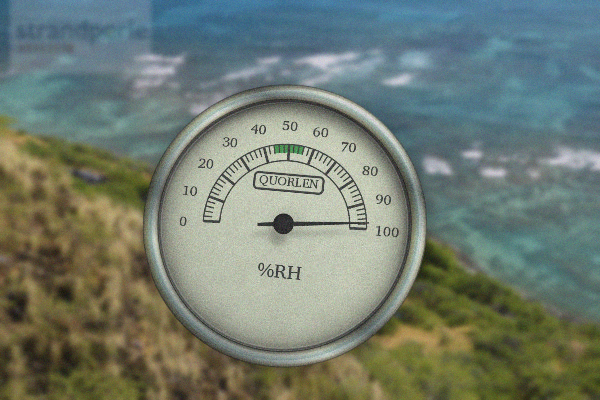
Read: 98%
